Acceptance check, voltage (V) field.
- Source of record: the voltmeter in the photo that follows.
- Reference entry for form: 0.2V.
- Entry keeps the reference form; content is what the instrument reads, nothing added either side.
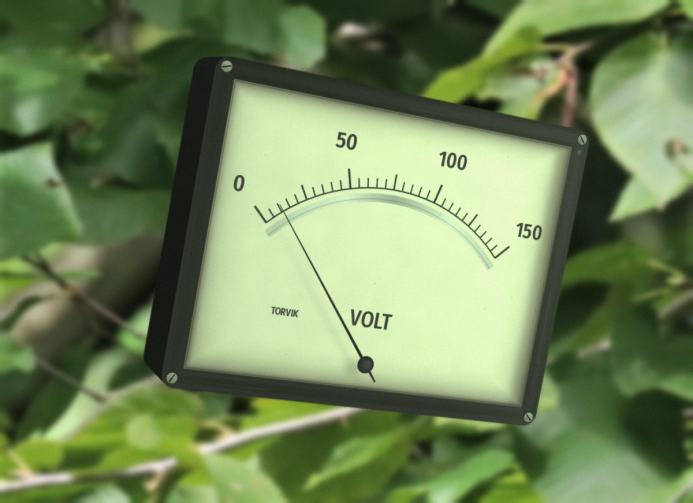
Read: 10V
